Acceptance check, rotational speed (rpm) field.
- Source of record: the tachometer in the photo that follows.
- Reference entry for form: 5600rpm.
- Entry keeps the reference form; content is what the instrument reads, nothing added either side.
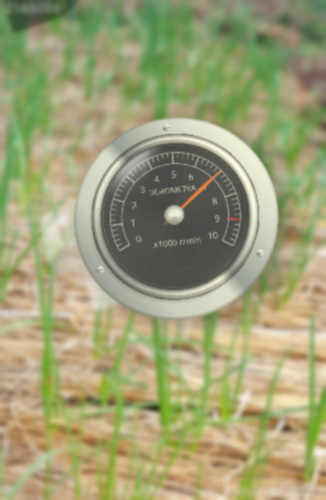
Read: 7000rpm
